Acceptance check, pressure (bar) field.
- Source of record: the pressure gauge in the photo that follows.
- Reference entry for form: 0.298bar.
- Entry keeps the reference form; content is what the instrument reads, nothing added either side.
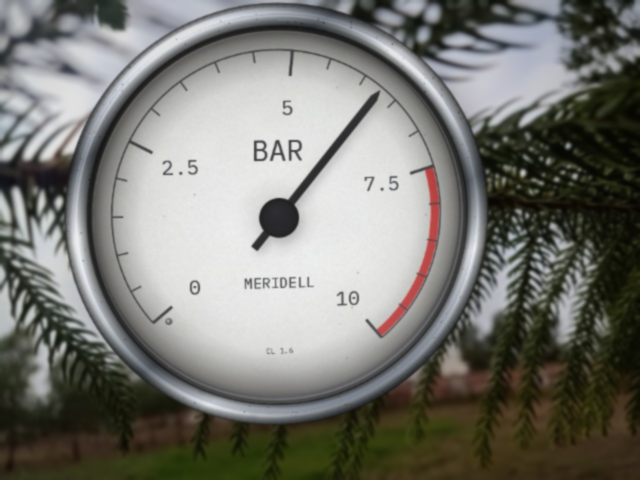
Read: 6.25bar
